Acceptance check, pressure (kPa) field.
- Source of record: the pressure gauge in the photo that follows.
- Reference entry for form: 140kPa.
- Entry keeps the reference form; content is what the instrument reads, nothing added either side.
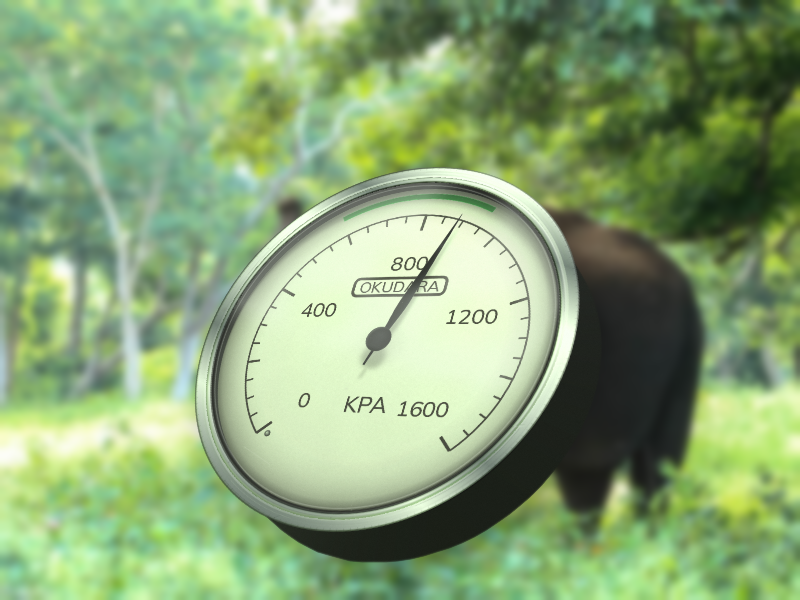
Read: 900kPa
